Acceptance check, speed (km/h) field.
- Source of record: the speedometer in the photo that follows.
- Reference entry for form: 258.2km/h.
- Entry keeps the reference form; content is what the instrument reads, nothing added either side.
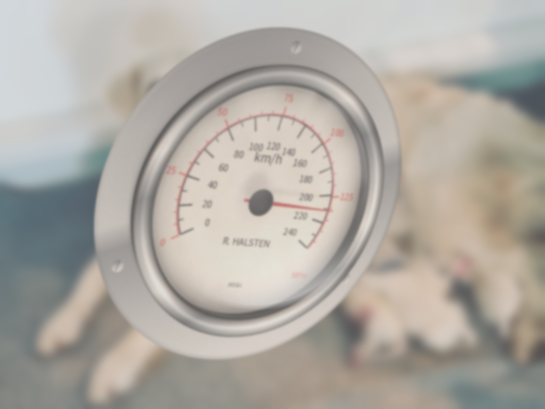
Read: 210km/h
